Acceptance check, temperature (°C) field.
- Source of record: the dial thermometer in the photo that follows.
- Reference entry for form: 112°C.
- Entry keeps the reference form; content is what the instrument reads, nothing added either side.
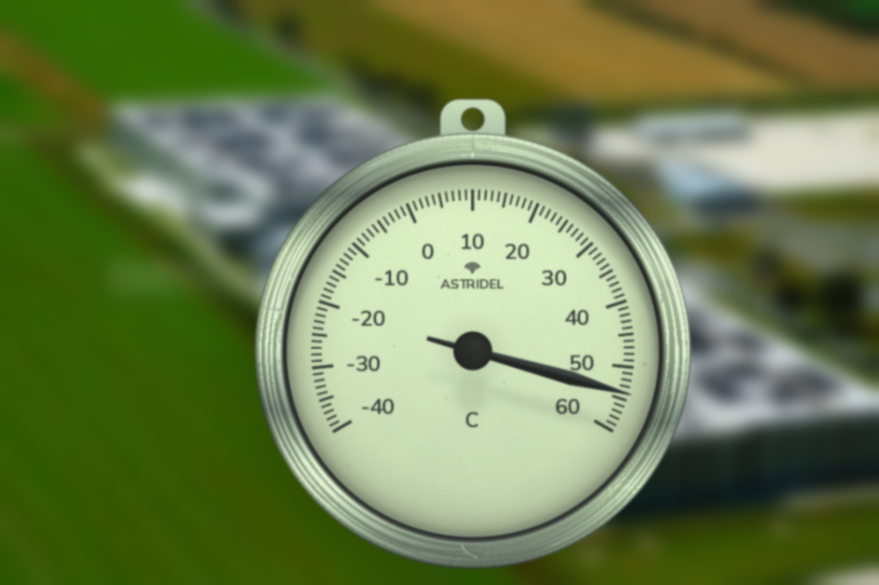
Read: 54°C
